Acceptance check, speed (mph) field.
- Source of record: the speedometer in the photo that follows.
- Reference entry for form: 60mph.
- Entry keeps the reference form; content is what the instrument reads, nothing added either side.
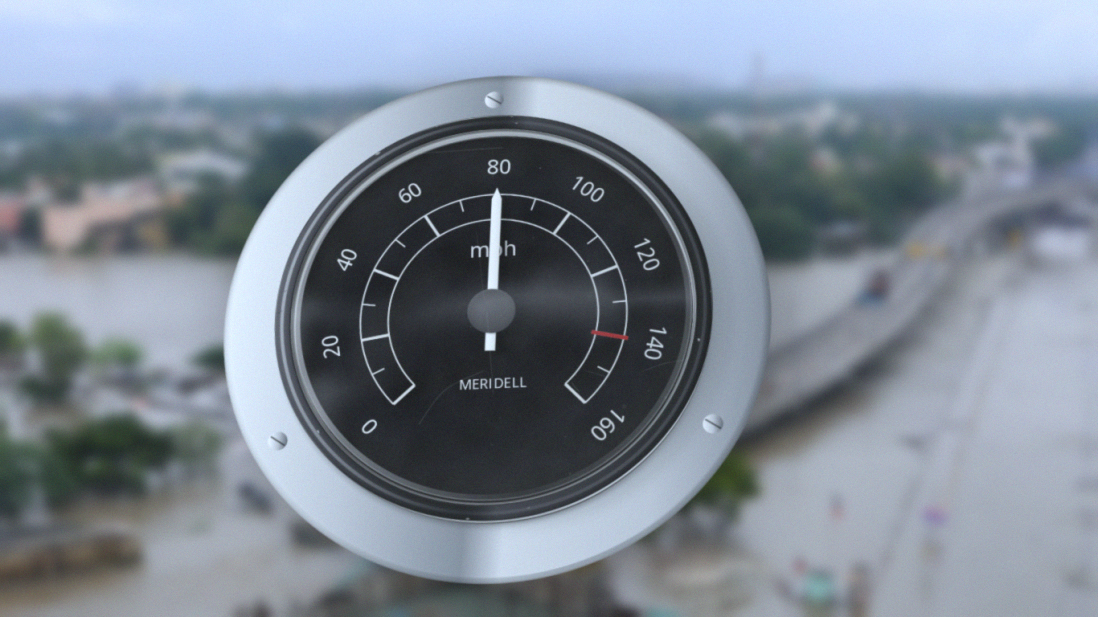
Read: 80mph
